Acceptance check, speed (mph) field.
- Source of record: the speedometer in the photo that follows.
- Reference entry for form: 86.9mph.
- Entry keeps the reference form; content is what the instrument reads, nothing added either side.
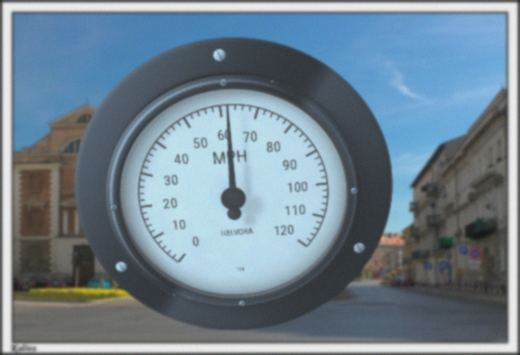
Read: 62mph
